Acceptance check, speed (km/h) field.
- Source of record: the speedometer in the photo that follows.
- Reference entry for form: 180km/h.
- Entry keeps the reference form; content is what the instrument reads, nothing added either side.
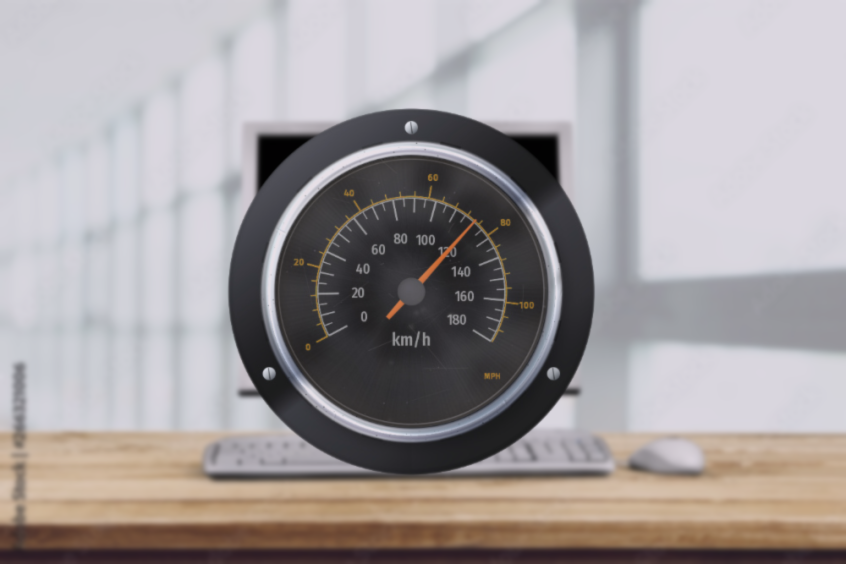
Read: 120km/h
